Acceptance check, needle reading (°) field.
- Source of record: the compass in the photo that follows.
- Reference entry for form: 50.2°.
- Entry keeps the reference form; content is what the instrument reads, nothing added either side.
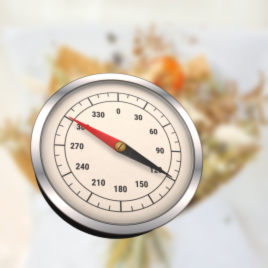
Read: 300°
